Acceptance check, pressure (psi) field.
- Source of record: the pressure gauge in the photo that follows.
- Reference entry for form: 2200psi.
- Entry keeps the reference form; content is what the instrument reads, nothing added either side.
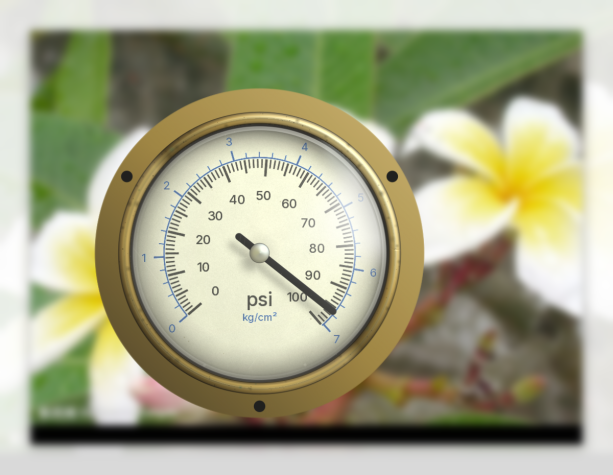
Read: 96psi
